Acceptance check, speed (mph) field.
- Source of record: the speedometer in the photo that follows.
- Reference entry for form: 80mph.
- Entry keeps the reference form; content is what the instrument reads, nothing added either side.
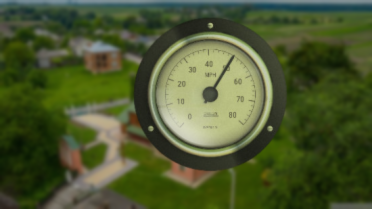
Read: 50mph
